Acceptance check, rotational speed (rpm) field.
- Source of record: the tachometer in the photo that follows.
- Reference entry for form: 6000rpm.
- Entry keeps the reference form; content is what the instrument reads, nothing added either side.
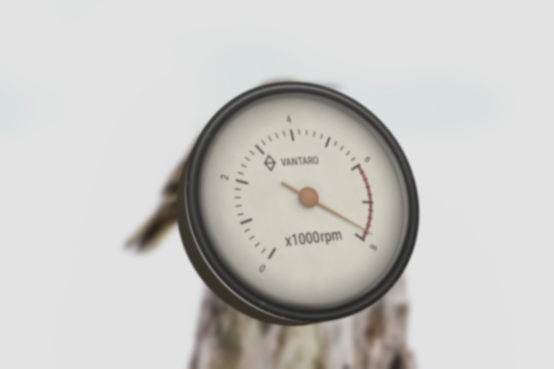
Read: 7800rpm
